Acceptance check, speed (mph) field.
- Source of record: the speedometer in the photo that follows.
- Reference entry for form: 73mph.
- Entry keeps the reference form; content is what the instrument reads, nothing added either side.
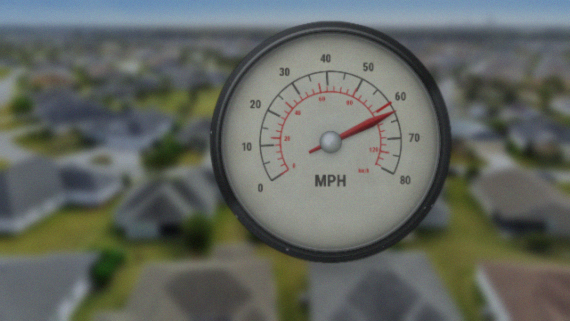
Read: 62.5mph
